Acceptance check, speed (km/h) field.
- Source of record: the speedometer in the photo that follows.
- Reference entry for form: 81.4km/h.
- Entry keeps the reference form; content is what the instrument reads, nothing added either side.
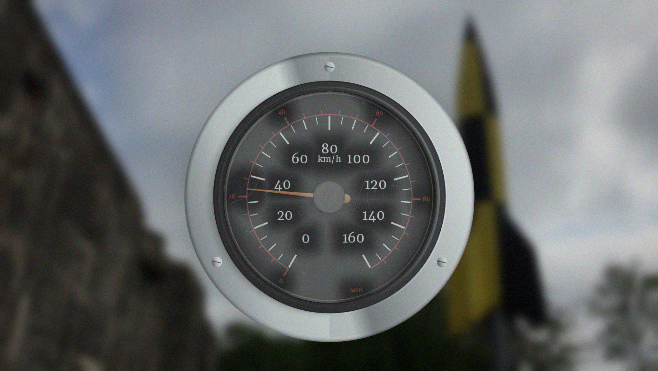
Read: 35km/h
